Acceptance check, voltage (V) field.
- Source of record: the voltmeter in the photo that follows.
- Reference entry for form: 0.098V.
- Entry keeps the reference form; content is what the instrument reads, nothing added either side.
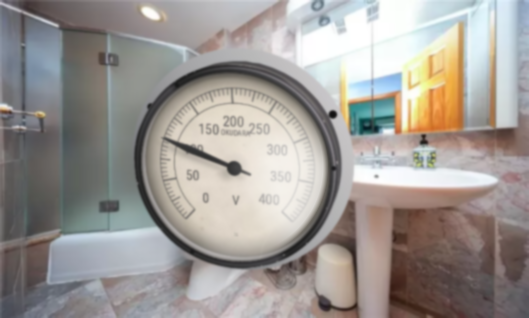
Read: 100V
